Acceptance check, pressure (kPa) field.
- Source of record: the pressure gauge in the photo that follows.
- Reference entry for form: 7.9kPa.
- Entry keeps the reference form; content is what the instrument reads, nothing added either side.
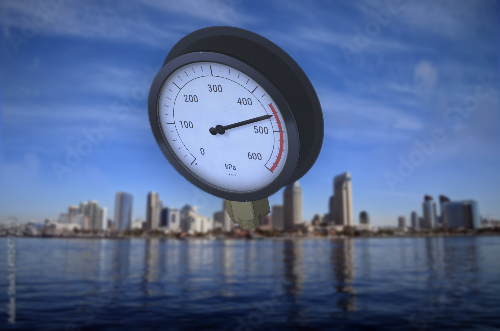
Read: 460kPa
